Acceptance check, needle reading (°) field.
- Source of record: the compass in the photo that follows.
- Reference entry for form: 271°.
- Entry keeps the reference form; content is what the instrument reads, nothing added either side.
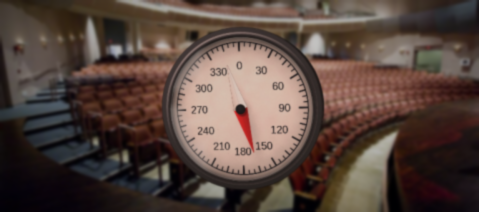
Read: 165°
